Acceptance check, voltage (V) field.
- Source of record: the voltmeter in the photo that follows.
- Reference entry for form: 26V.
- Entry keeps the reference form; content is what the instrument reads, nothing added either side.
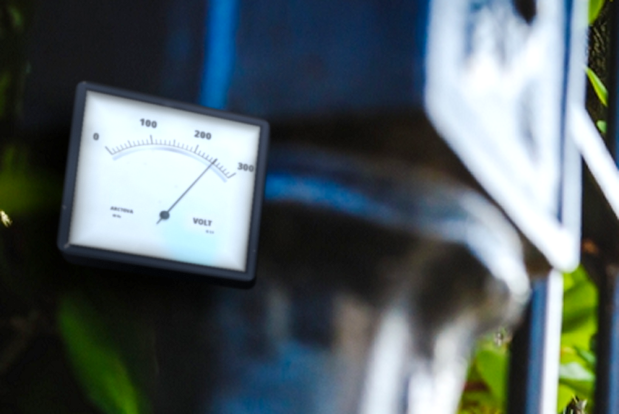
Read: 250V
